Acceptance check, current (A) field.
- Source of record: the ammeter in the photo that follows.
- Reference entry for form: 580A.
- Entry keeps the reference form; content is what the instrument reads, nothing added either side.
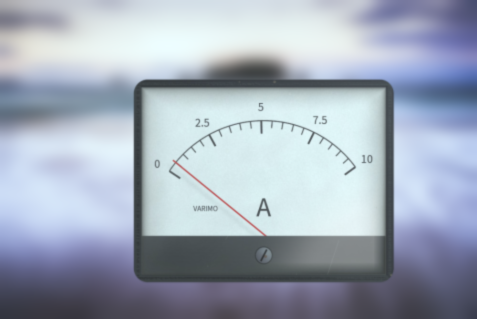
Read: 0.5A
